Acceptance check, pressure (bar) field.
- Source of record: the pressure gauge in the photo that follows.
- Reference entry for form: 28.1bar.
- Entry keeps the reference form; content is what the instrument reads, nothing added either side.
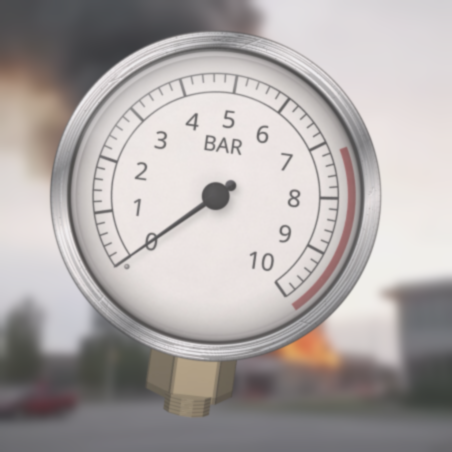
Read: 0bar
